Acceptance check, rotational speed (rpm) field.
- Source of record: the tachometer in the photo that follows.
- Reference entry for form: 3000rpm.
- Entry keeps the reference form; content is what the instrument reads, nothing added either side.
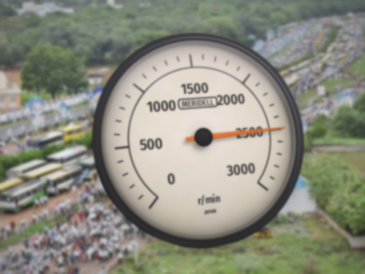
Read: 2500rpm
